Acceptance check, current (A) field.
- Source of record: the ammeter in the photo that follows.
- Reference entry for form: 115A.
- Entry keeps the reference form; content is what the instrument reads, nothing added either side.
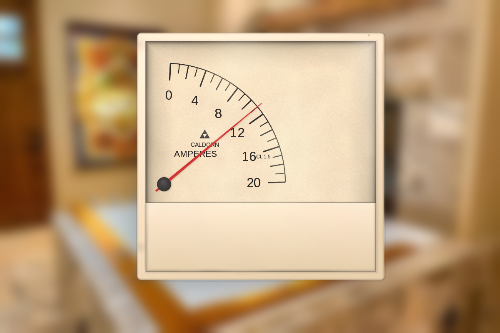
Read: 11A
